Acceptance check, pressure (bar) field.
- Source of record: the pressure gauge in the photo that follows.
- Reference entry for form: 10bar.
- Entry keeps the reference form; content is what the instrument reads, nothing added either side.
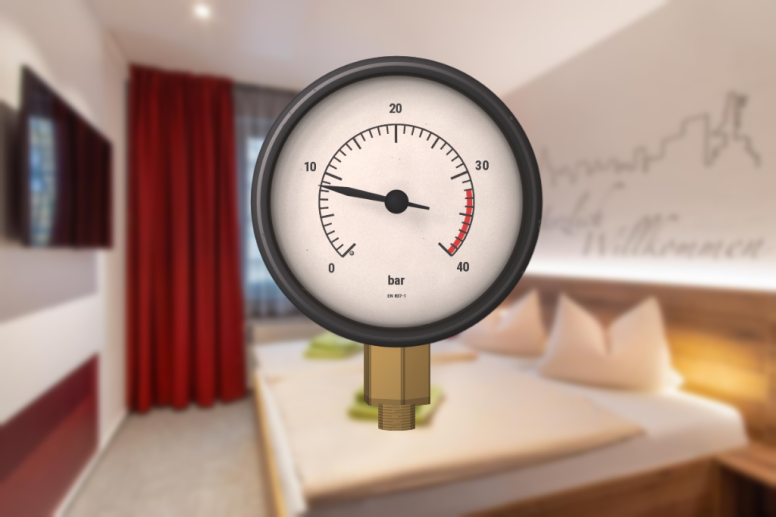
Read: 8.5bar
